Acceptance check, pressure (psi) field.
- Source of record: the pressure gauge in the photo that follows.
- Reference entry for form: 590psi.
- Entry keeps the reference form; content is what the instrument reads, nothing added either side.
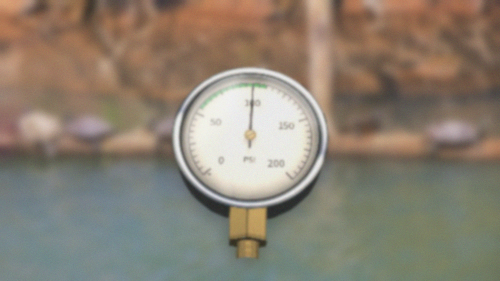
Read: 100psi
